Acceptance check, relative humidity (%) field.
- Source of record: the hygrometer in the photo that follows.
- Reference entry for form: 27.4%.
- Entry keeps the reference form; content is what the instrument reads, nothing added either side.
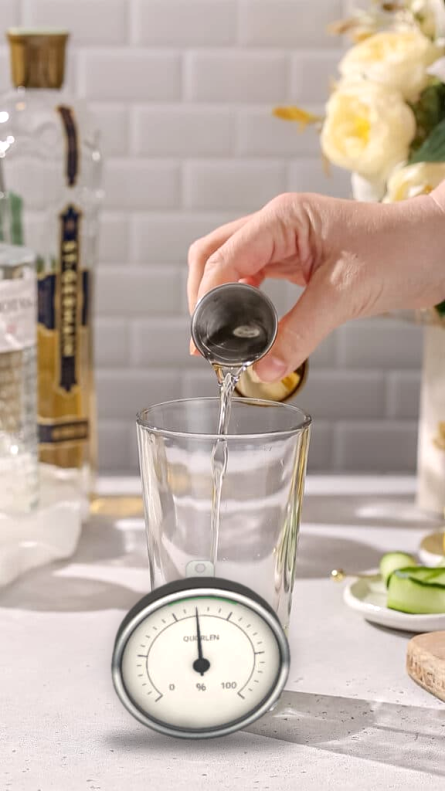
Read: 48%
